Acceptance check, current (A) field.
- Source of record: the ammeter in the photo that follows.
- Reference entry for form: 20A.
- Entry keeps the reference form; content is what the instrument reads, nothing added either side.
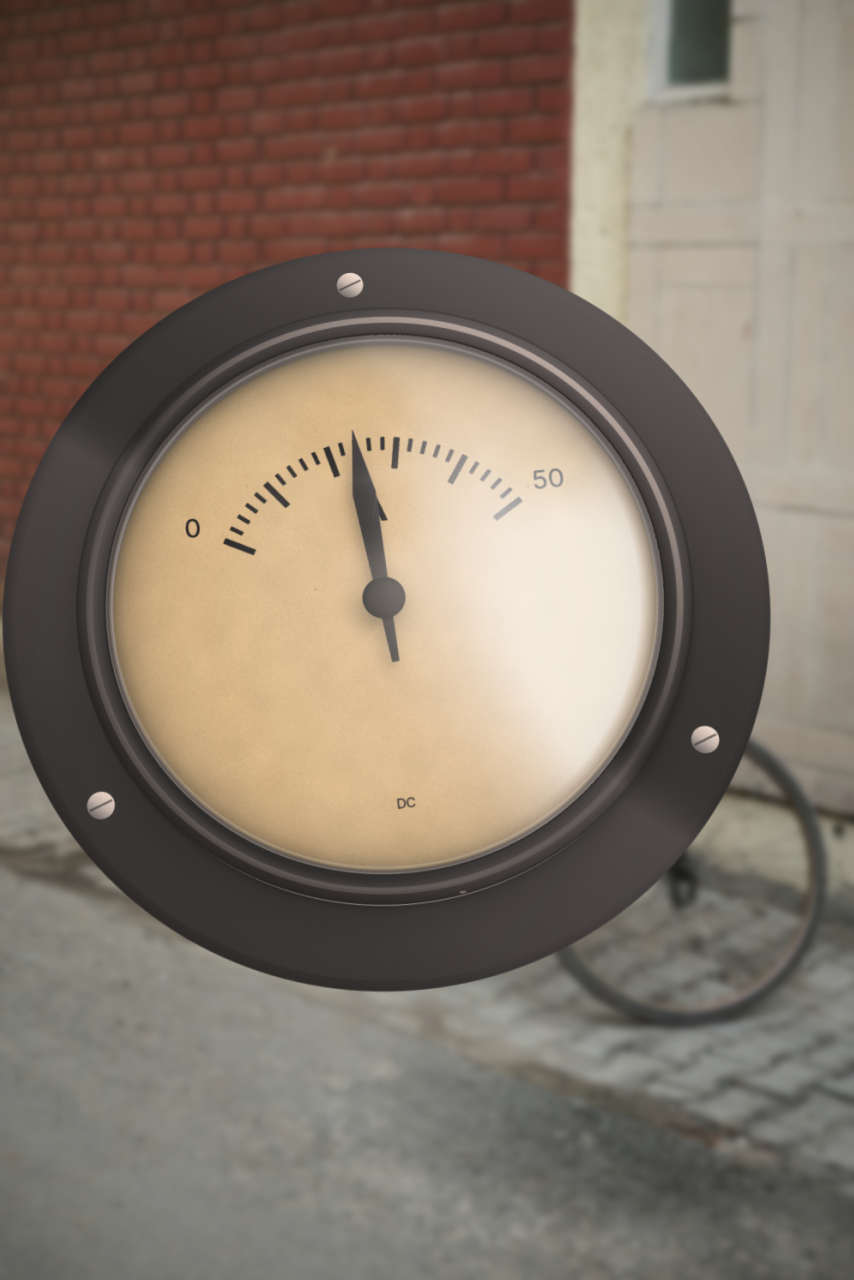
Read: 24A
